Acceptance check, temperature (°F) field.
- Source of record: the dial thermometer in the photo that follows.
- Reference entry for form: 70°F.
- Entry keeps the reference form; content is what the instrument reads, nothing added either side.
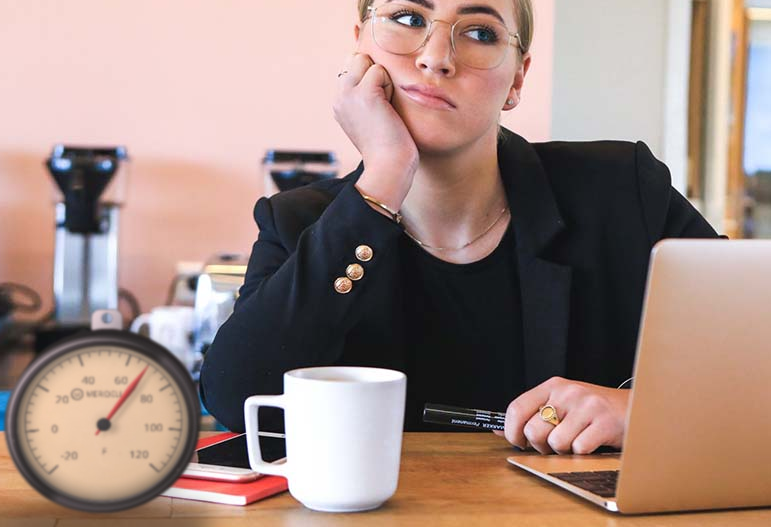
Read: 68°F
